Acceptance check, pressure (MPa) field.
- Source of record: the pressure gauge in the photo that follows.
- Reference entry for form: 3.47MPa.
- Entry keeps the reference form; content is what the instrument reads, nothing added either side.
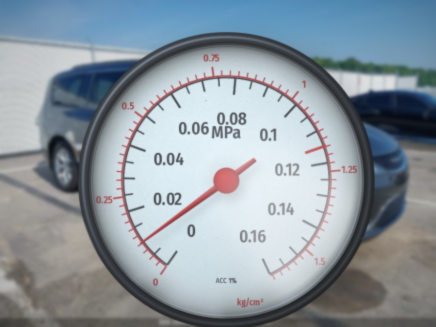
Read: 0.01MPa
